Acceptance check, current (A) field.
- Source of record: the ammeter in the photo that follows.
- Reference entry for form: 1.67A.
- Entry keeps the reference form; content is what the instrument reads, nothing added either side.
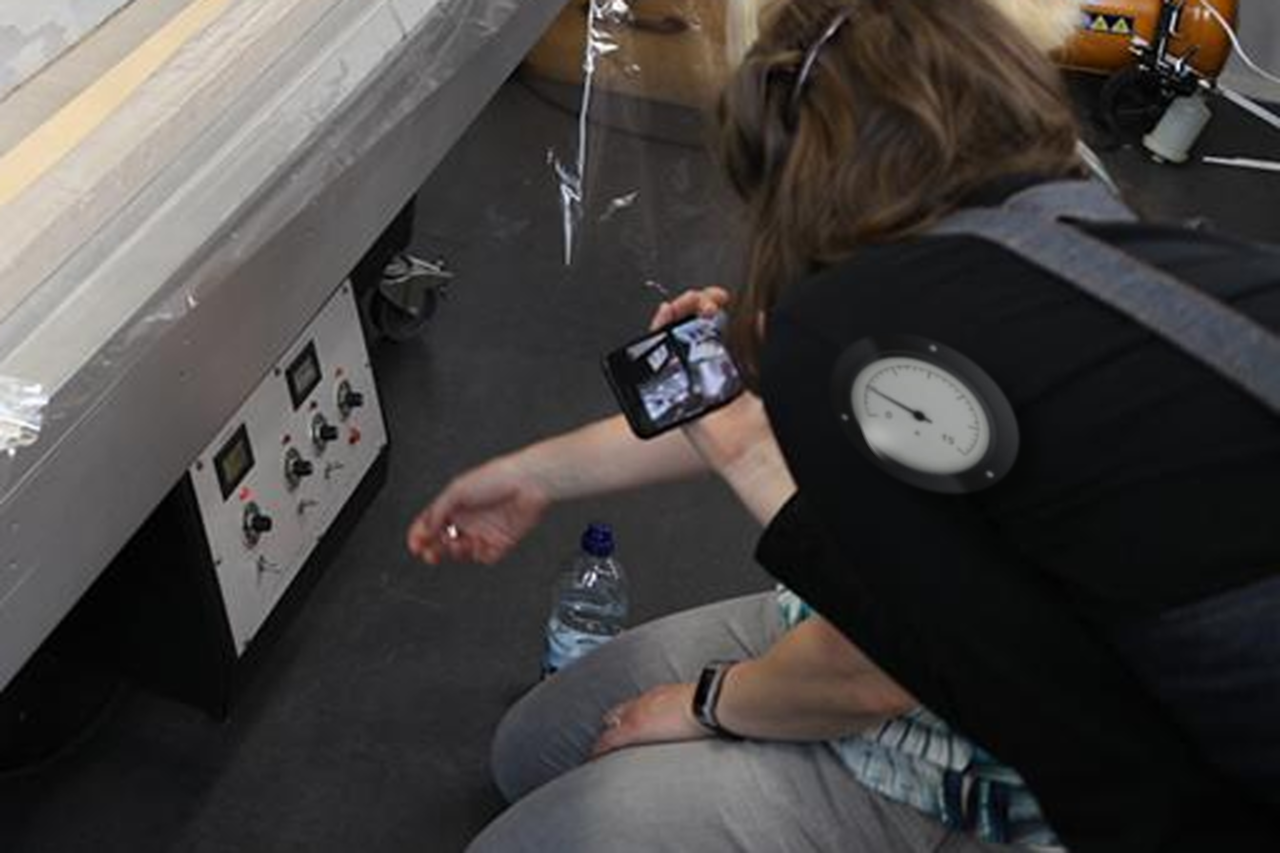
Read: 2.5A
